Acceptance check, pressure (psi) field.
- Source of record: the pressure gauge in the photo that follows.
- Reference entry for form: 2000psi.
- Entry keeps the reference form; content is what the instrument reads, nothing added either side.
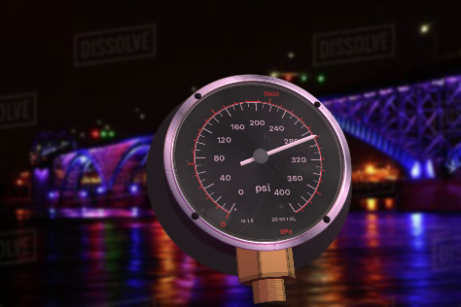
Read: 290psi
